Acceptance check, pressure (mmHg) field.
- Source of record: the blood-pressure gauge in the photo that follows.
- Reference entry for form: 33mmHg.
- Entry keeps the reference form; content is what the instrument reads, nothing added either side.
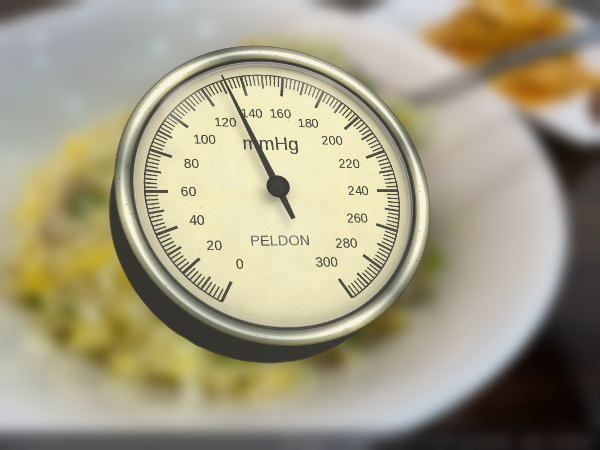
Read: 130mmHg
